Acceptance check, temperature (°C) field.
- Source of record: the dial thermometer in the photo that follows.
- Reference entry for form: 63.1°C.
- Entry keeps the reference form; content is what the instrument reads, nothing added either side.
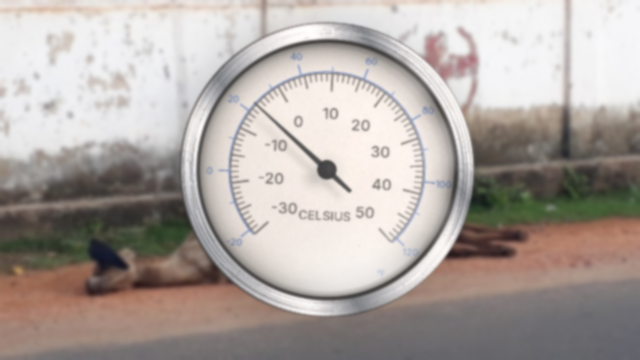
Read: -5°C
